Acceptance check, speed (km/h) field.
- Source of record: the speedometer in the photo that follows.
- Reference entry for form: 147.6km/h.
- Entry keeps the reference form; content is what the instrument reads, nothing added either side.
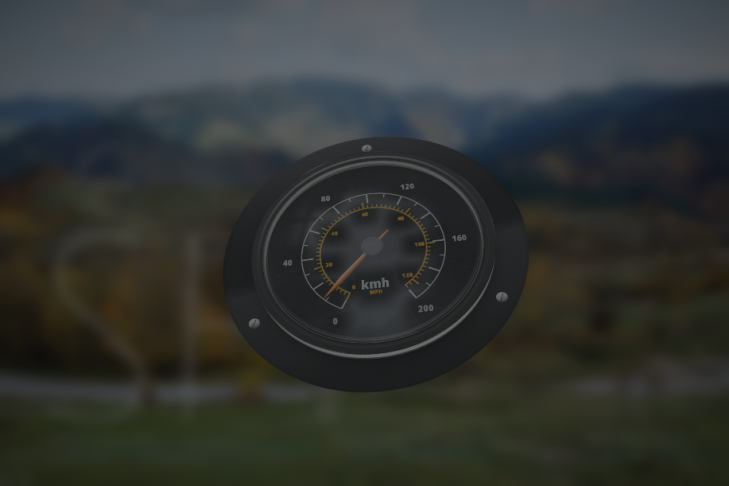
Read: 10km/h
